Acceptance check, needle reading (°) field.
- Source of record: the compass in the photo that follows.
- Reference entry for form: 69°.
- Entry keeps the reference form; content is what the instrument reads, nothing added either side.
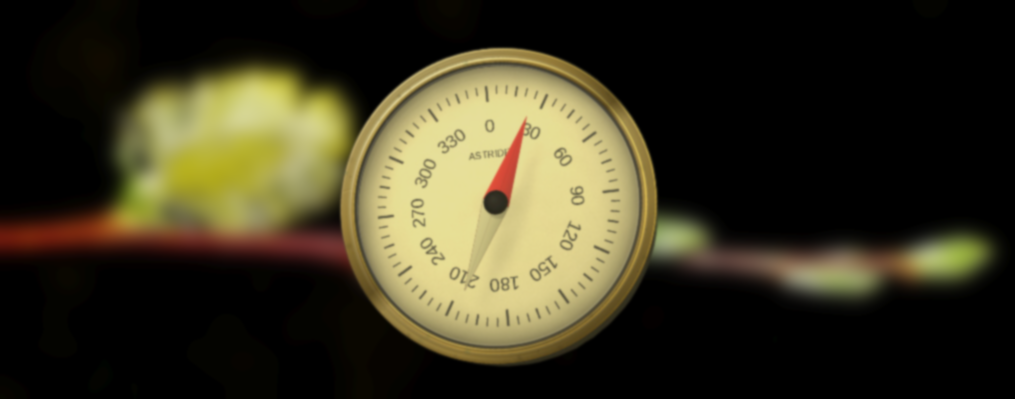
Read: 25°
